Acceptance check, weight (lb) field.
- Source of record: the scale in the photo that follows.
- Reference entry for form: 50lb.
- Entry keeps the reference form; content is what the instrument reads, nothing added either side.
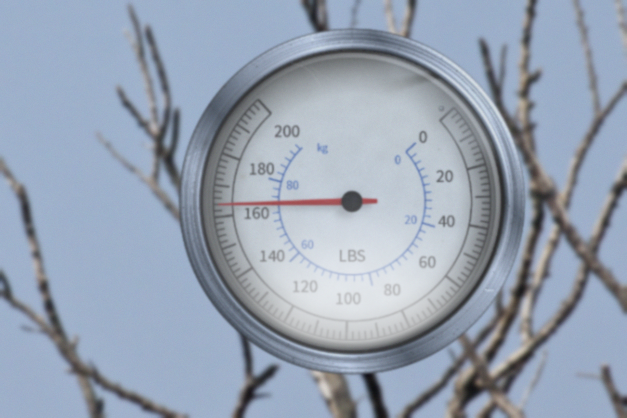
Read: 164lb
